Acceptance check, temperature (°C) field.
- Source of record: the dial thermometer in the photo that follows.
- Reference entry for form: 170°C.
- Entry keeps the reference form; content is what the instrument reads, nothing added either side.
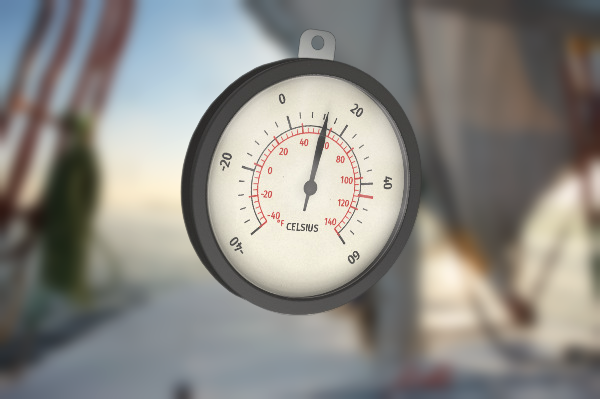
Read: 12°C
